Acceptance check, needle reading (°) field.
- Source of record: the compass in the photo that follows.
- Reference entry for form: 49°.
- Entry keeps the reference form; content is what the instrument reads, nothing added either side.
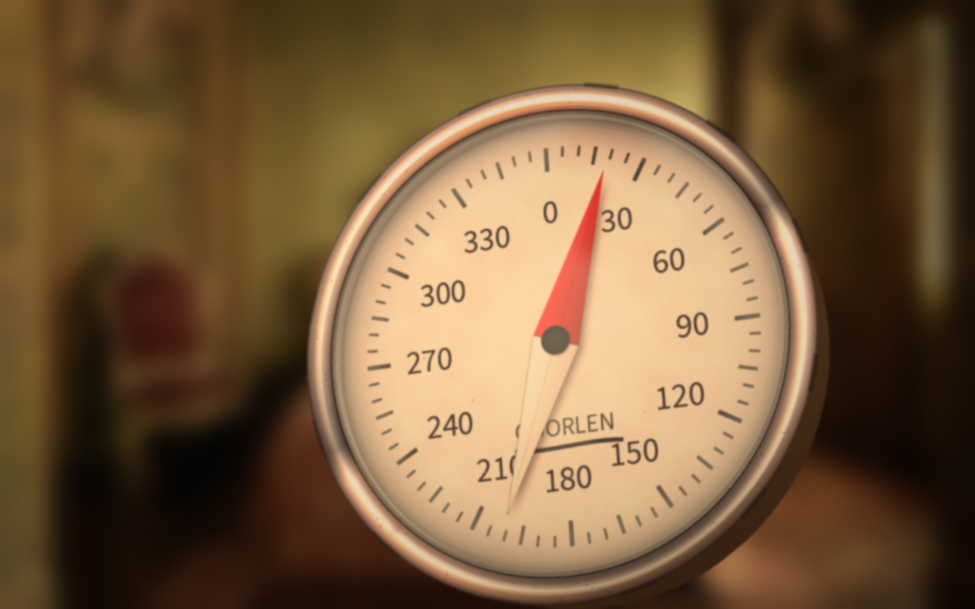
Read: 20°
